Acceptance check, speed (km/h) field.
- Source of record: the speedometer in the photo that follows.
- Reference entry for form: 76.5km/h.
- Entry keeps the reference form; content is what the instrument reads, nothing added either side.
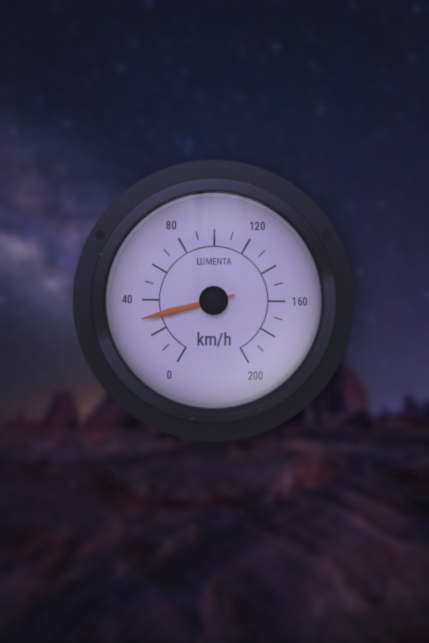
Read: 30km/h
